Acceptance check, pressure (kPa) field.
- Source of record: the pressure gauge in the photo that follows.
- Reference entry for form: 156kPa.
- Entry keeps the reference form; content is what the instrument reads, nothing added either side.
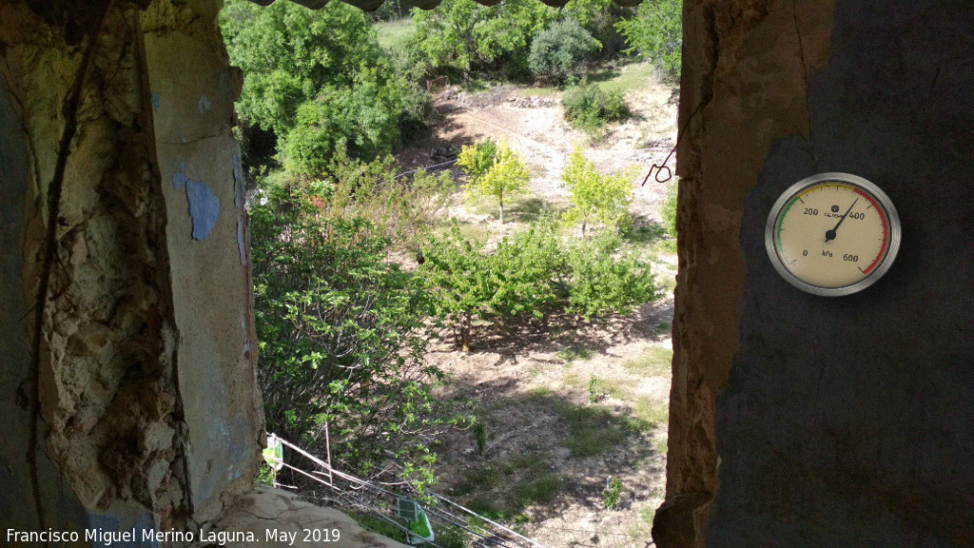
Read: 360kPa
